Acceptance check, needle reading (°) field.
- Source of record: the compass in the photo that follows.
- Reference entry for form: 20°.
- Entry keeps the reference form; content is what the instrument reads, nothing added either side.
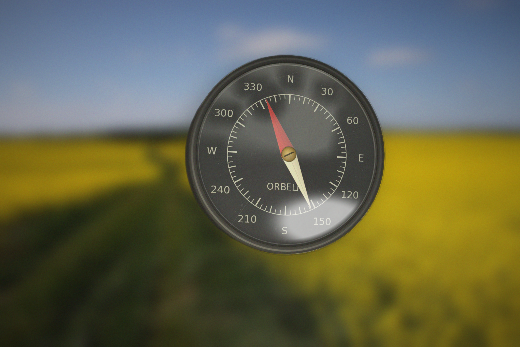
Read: 335°
